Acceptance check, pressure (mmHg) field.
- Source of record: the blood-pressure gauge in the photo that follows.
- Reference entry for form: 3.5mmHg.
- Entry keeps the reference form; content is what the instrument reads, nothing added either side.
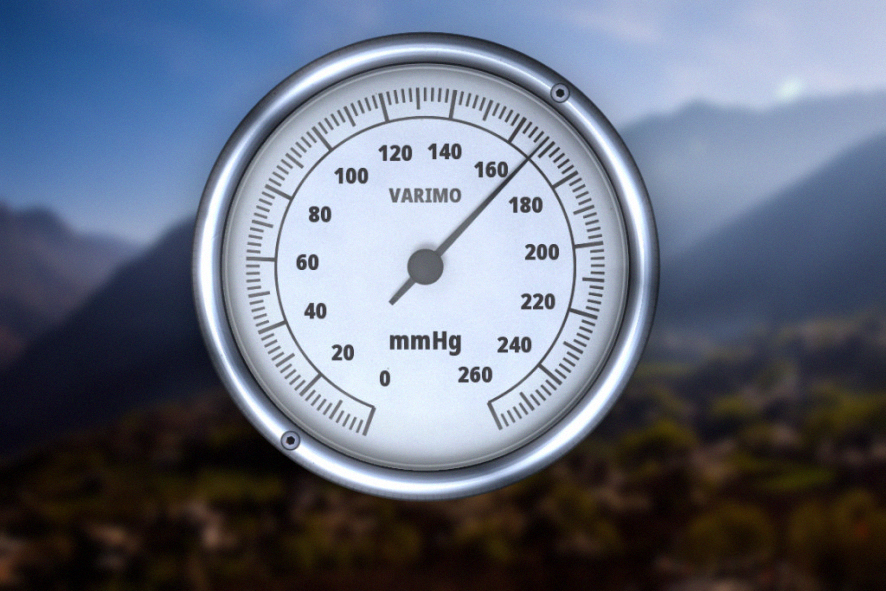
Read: 168mmHg
